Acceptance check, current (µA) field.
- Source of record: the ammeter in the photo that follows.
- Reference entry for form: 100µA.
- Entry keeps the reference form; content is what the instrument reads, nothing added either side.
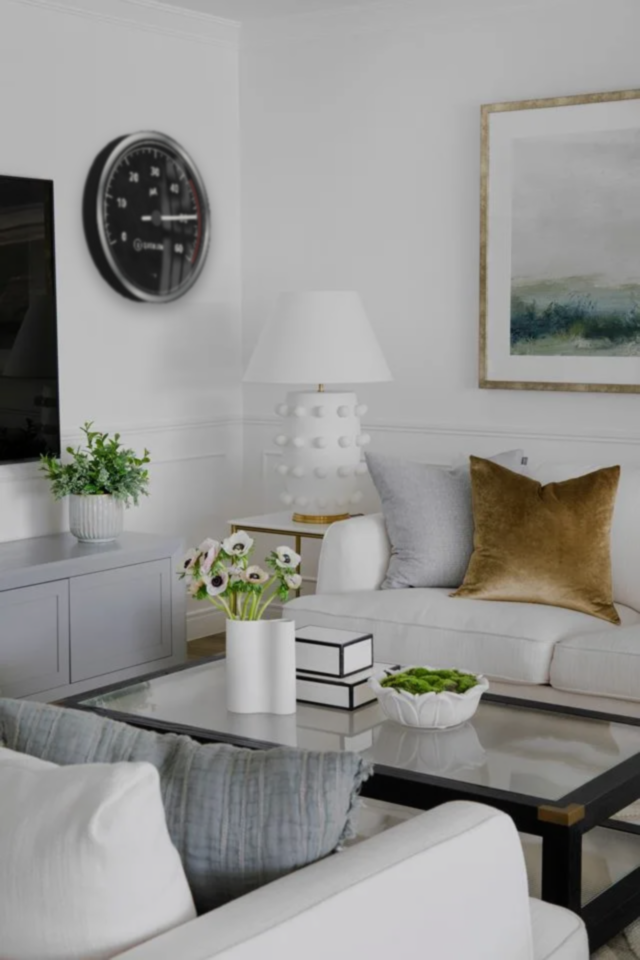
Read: 50µA
